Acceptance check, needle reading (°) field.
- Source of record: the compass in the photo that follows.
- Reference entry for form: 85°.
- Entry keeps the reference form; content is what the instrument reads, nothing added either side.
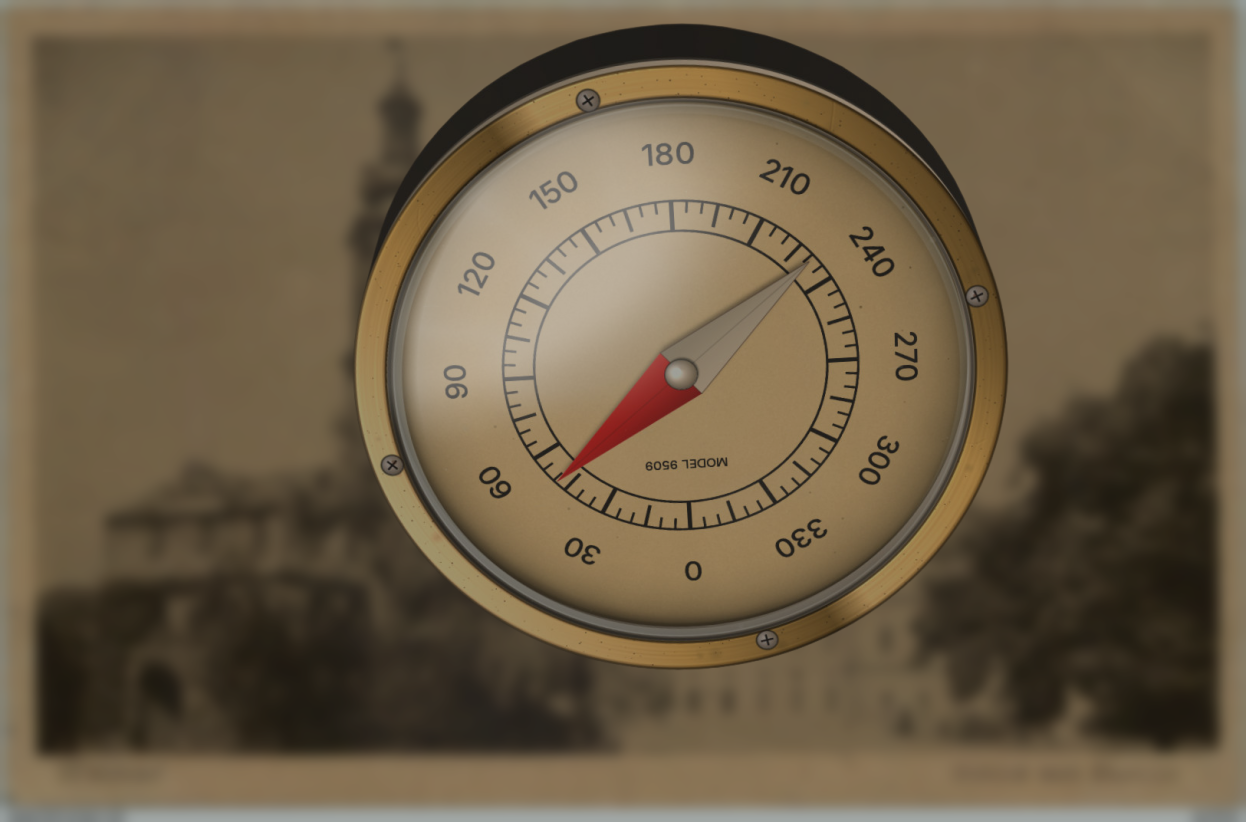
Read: 50°
